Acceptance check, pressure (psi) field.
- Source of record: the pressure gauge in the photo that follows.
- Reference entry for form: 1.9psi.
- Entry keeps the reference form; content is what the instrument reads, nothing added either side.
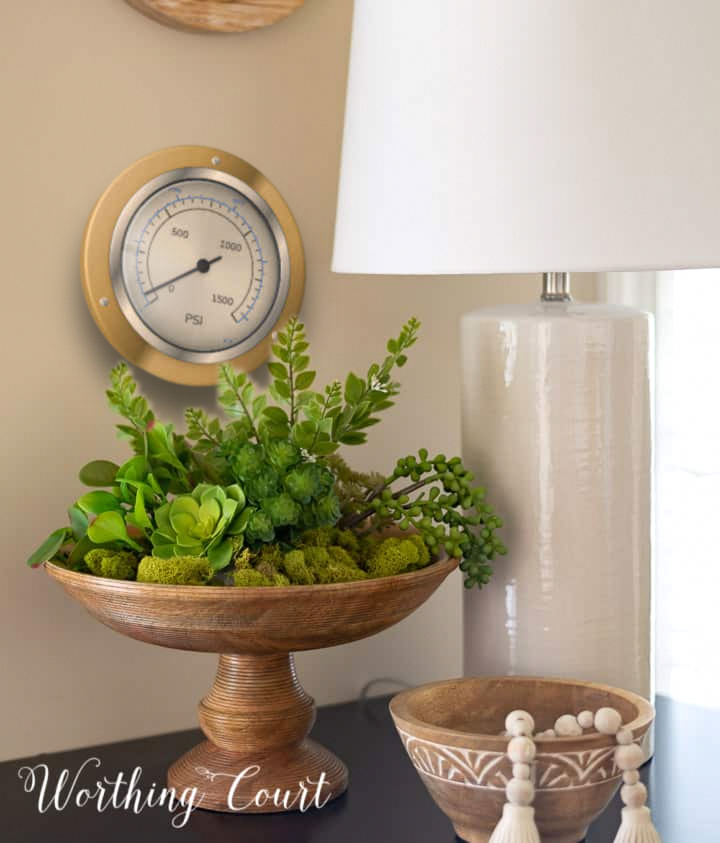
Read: 50psi
